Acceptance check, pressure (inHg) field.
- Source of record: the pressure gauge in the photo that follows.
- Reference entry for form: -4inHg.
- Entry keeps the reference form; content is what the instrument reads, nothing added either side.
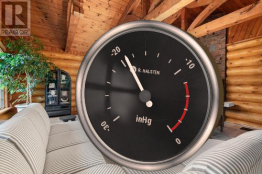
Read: -19inHg
